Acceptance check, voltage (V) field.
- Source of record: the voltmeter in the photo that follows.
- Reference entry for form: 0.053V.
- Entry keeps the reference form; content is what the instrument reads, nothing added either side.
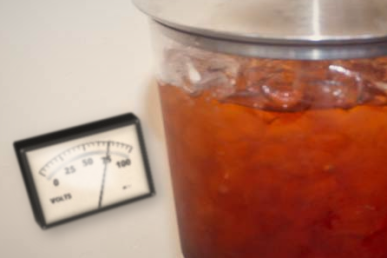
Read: 75V
